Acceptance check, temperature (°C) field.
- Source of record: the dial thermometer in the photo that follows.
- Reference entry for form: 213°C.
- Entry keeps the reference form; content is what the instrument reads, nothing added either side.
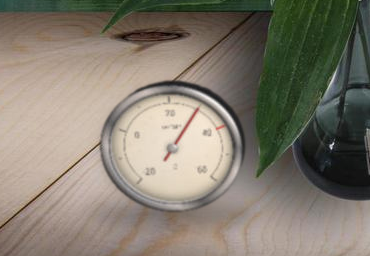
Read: 30°C
